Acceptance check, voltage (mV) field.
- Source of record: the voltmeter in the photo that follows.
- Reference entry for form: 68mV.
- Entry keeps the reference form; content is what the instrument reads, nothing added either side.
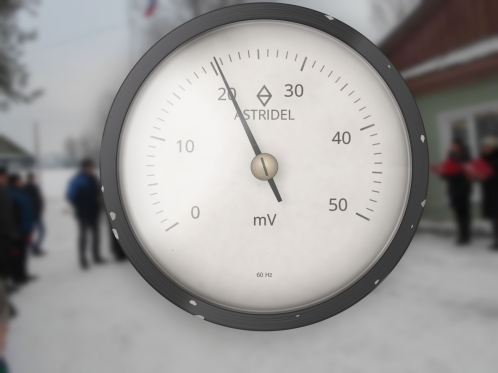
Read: 20.5mV
